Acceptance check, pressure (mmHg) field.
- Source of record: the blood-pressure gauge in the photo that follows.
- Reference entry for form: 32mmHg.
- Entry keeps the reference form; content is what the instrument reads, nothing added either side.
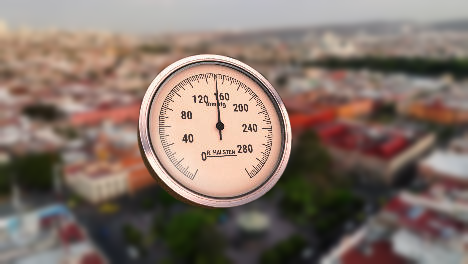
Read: 150mmHg
